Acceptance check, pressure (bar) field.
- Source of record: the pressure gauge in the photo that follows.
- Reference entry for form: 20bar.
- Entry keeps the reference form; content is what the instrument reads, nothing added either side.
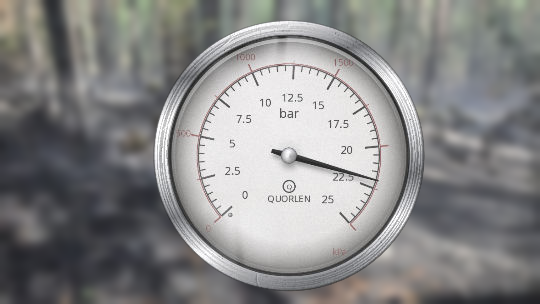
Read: 22bar
